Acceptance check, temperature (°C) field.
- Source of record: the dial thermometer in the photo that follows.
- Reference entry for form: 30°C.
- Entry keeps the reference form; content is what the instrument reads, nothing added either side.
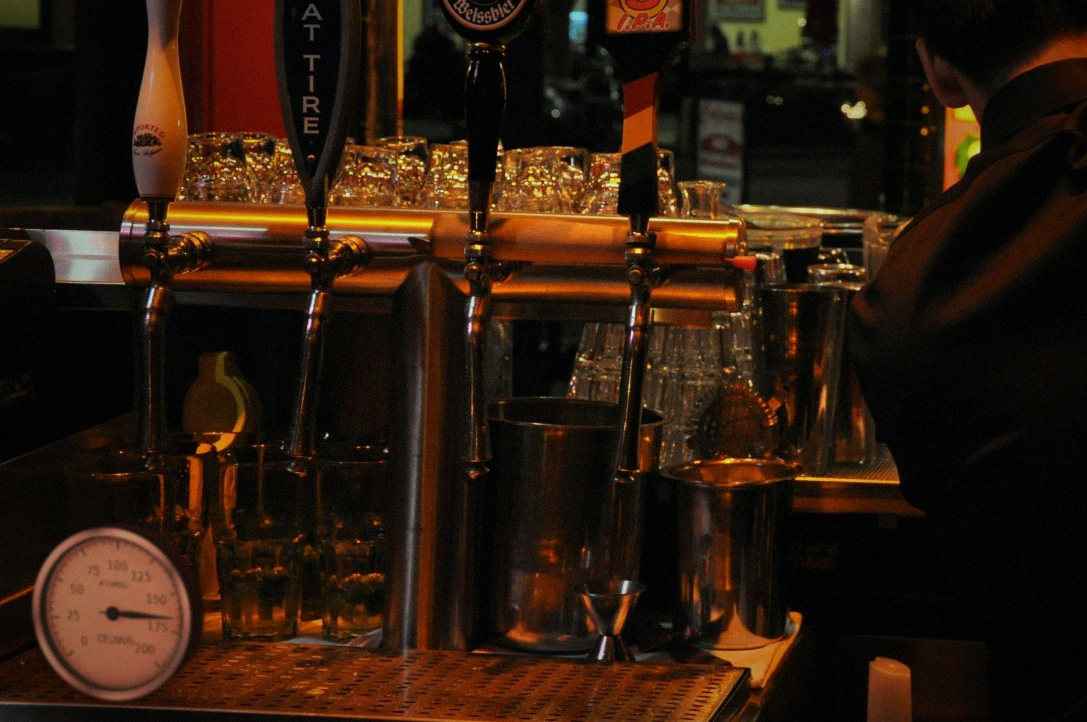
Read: 165°C
